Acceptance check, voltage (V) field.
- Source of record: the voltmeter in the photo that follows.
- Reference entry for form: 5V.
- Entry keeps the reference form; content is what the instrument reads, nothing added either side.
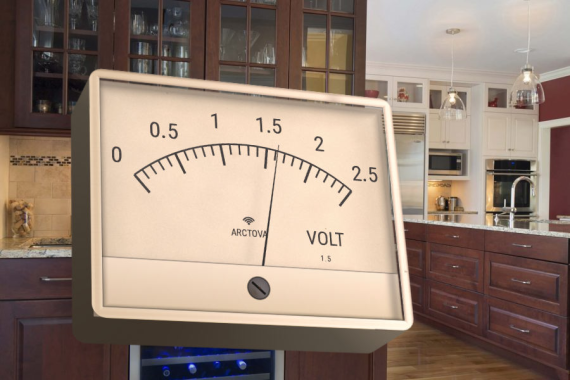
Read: 1.6V
